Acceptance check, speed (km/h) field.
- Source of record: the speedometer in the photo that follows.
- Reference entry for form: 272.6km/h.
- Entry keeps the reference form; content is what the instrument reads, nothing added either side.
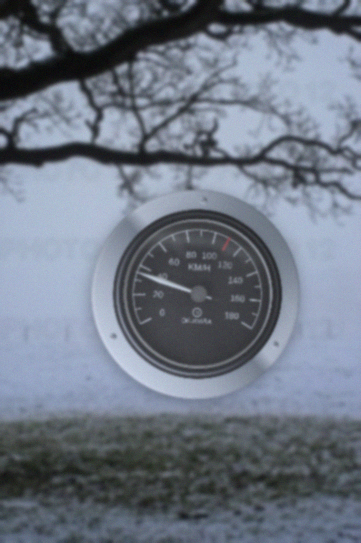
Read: 35km/h
